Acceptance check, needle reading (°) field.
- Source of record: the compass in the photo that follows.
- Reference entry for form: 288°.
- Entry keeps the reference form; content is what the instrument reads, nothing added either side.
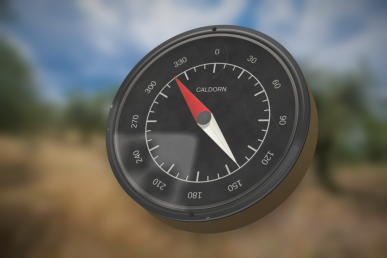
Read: 320°
